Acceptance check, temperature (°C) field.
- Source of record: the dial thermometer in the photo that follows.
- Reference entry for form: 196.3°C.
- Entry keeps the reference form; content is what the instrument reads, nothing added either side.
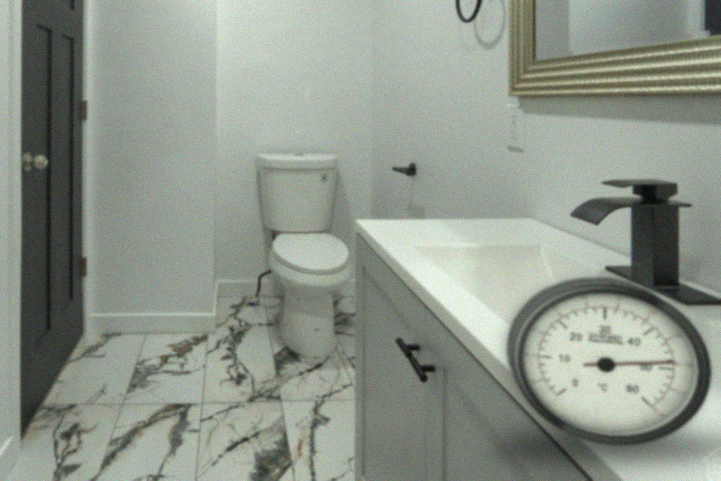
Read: 48°C
